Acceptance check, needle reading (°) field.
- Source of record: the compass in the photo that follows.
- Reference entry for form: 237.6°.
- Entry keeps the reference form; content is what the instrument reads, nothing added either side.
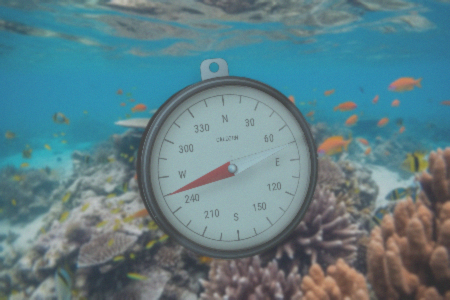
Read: 255°
